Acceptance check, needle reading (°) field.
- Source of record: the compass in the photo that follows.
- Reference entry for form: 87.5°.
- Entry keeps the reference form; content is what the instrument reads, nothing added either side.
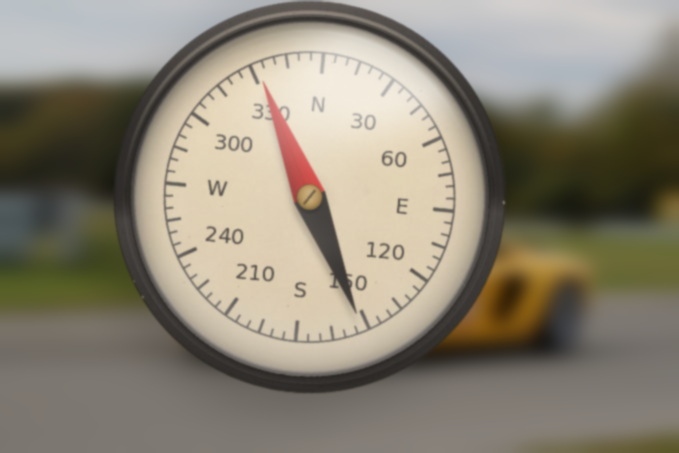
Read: 332.5°
